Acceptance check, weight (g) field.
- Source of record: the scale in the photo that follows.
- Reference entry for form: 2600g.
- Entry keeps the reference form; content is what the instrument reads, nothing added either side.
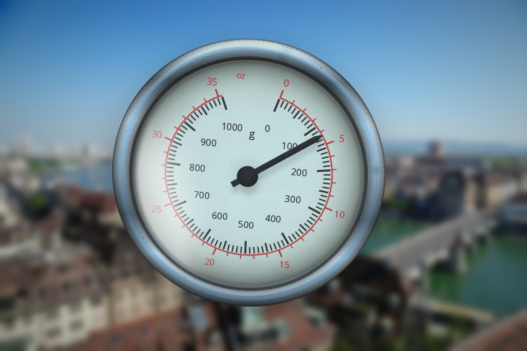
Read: 120g
